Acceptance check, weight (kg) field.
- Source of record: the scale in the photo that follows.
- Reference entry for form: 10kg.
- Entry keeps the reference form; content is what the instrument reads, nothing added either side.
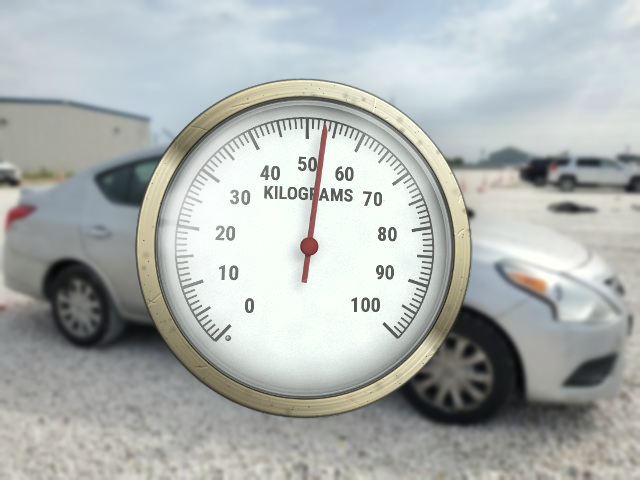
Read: 53kg
